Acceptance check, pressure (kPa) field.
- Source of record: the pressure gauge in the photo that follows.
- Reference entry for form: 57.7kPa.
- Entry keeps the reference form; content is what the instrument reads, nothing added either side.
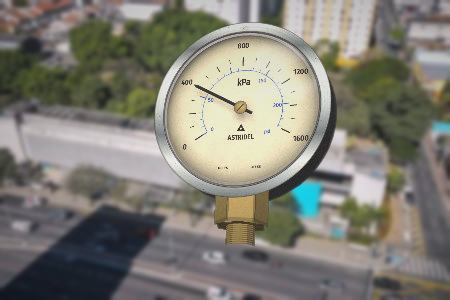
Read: 400kPa
